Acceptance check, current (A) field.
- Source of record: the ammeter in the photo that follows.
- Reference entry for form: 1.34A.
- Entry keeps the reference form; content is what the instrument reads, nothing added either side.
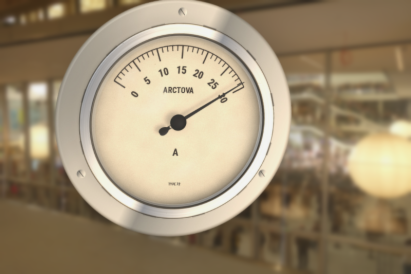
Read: 29A
